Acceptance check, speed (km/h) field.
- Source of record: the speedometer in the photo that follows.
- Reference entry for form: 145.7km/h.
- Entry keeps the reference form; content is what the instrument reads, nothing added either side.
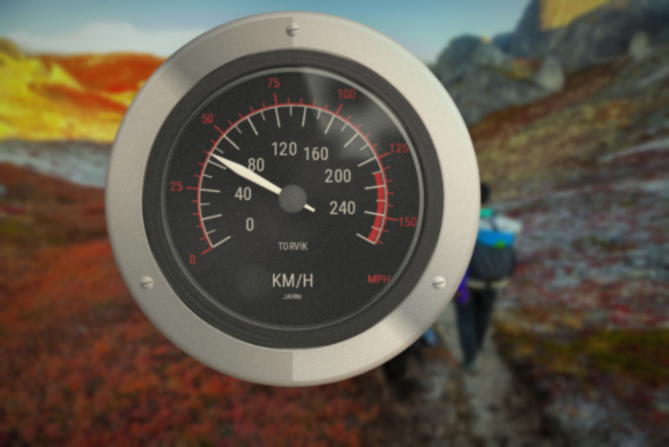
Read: 65km/h
